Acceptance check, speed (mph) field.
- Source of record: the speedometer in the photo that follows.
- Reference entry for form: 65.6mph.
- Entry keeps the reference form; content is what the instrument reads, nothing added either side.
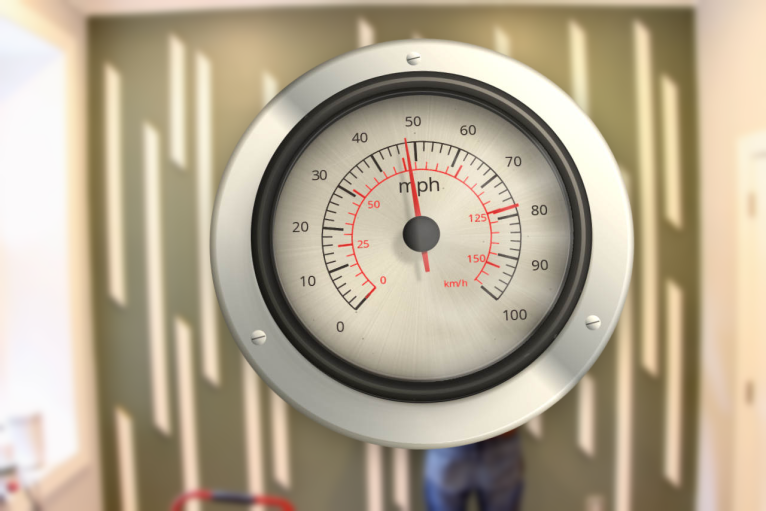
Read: 48mph
